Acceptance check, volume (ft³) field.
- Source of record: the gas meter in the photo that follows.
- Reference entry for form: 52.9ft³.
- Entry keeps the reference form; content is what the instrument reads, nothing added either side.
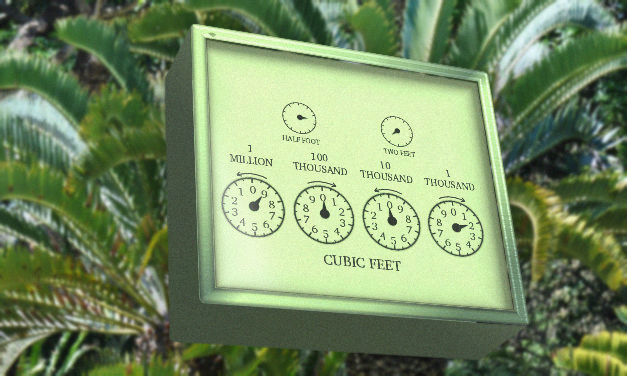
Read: 900200ft³
